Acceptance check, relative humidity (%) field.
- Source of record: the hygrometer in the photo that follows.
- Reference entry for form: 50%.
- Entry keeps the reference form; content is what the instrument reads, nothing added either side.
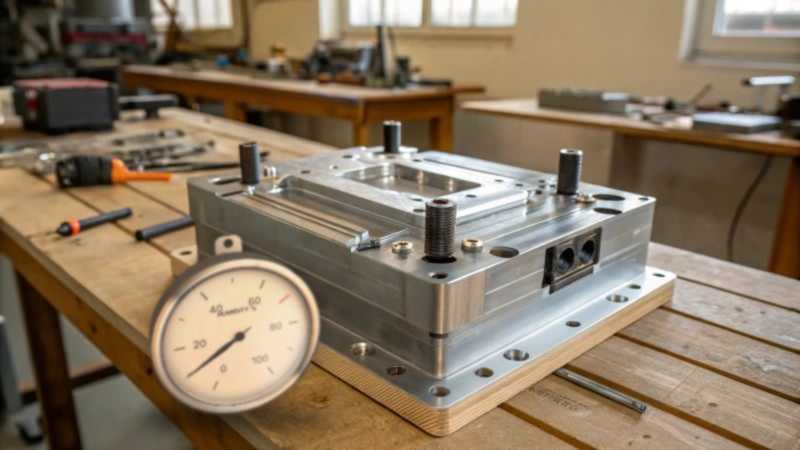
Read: 10%
